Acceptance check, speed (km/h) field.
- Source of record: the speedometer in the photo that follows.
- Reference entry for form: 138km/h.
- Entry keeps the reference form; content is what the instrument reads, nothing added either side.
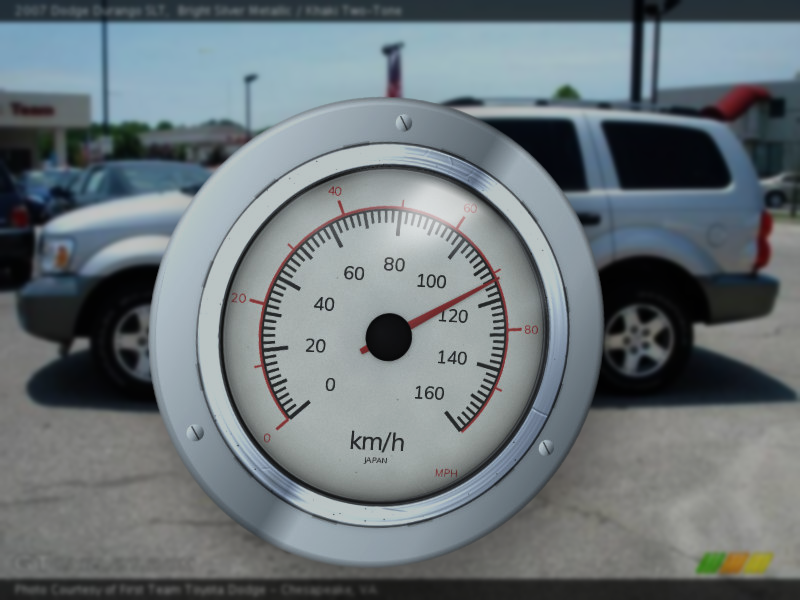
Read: 114km/h
